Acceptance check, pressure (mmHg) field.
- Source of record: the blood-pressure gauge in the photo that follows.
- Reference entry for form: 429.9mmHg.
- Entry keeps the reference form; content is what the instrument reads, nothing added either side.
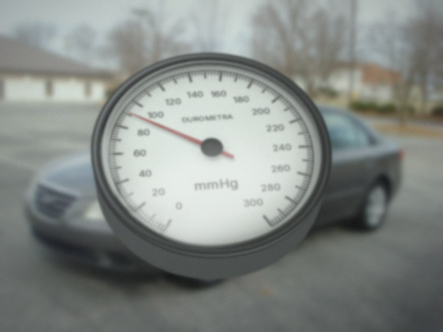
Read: 90mmHg
